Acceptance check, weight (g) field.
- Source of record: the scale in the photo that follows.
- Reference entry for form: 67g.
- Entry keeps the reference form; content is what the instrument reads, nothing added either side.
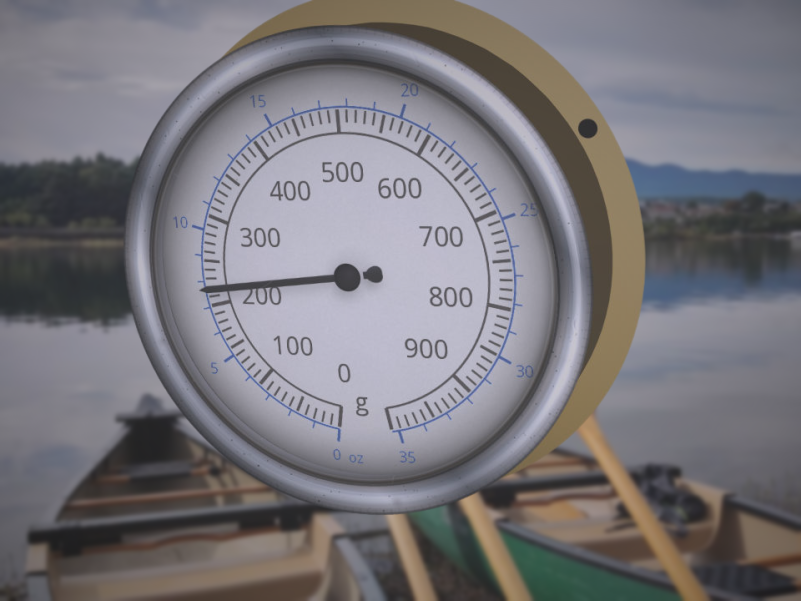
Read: 220g
